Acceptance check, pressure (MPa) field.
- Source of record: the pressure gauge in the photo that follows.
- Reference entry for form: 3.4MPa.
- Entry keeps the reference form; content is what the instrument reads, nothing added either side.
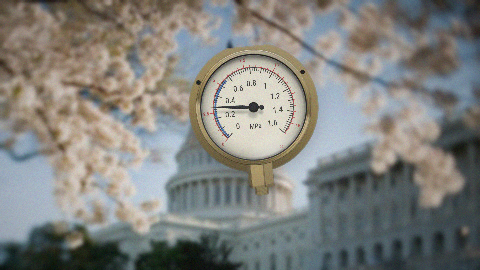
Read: 0.3MPa
